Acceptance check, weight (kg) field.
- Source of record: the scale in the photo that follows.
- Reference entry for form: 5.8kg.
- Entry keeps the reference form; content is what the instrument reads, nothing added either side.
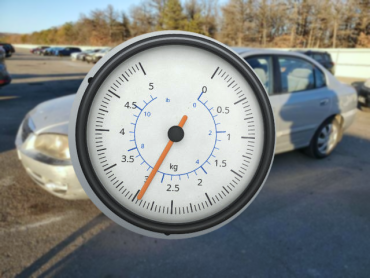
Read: 2.95kg
